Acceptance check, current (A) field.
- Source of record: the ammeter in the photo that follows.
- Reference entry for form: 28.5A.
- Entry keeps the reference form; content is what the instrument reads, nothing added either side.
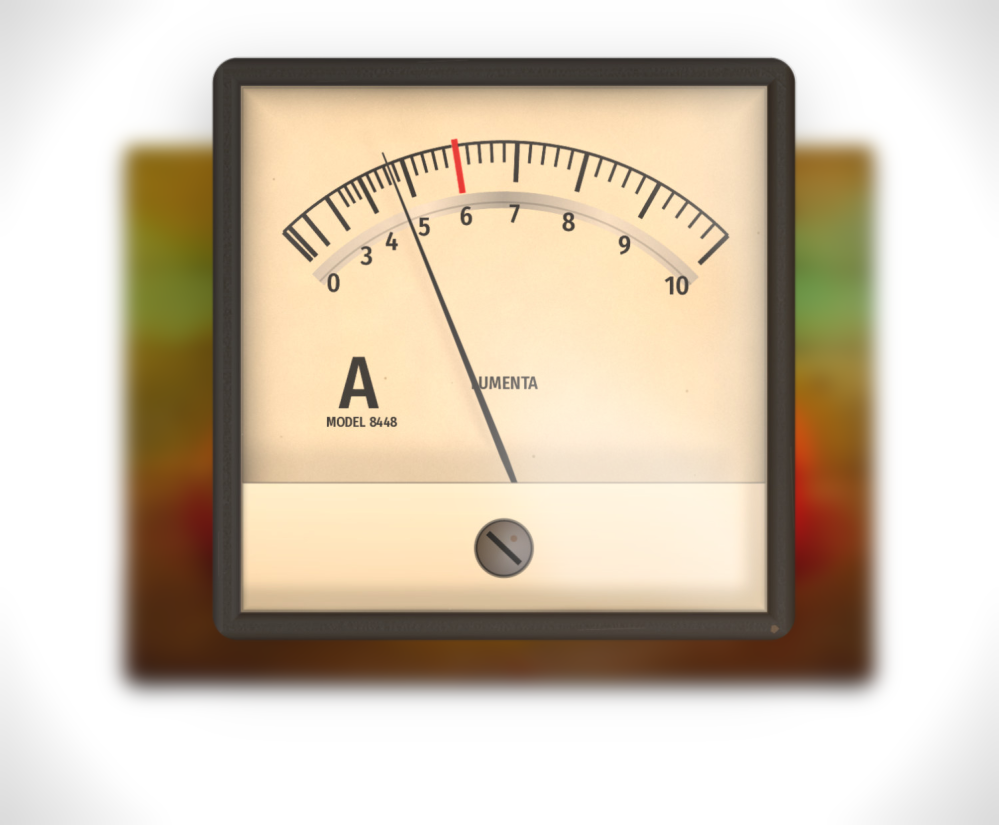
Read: 4.7A
